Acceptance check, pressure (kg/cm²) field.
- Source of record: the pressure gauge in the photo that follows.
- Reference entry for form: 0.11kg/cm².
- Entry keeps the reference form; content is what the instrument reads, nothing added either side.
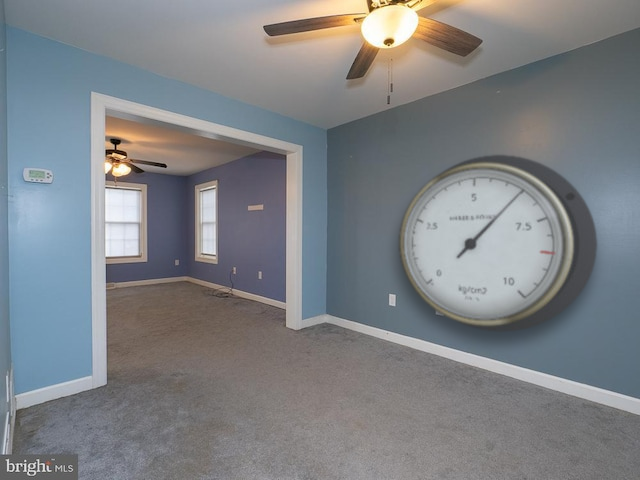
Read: 6.5kg/cm²
